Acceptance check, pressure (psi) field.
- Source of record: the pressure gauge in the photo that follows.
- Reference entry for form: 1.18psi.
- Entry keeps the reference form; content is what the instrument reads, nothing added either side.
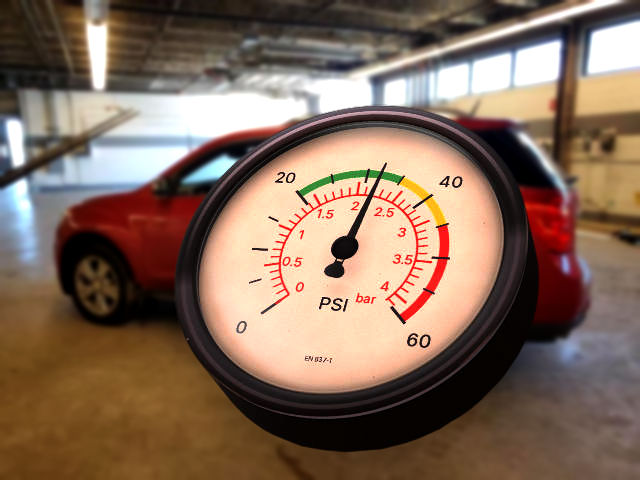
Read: 32.5psi
